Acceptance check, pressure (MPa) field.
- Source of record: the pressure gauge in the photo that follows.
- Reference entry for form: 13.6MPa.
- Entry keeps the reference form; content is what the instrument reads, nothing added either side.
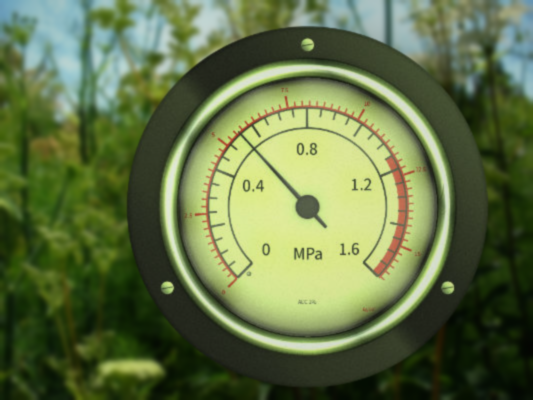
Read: 0.55MPa
